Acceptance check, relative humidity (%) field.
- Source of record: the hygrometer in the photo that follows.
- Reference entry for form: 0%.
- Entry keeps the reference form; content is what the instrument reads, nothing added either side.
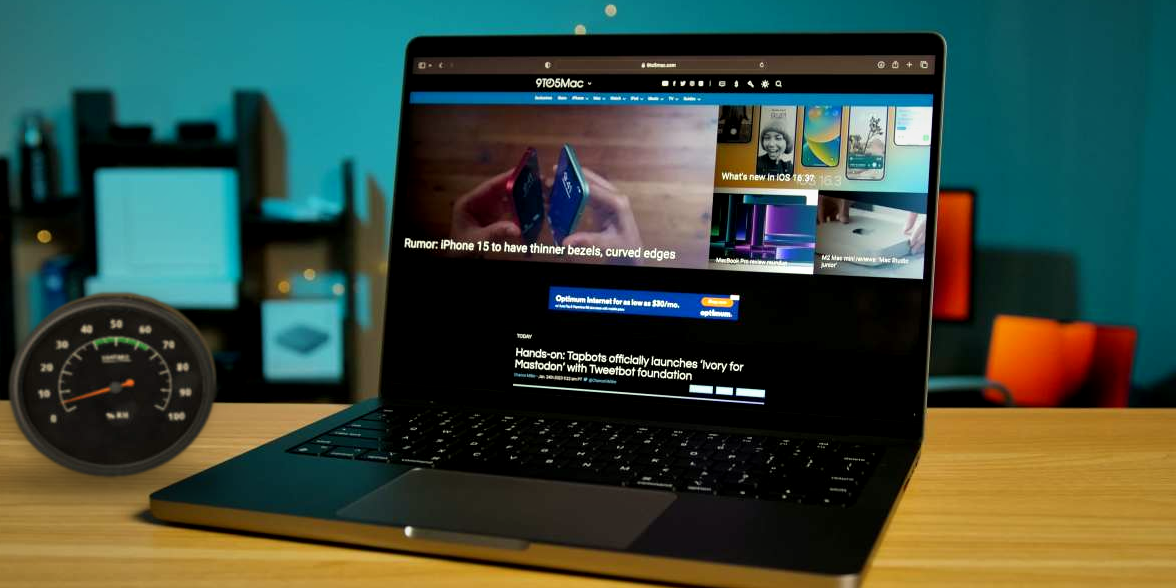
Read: 5%
